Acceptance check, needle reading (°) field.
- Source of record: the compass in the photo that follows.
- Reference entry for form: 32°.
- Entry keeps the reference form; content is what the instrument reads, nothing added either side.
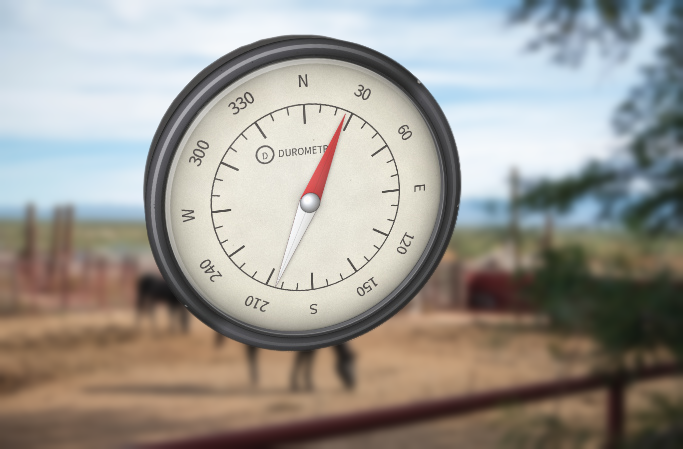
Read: 25°
